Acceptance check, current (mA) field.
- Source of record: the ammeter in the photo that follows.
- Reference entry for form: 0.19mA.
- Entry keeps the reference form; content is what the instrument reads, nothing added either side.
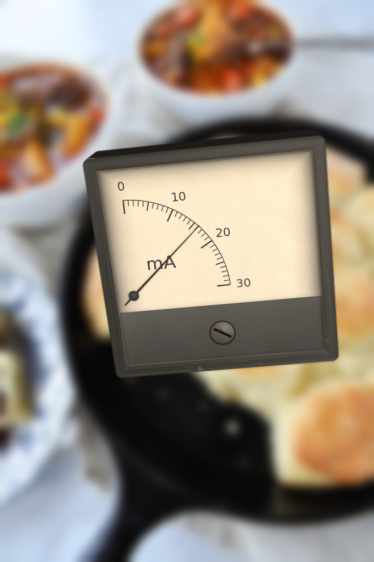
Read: 16mA
